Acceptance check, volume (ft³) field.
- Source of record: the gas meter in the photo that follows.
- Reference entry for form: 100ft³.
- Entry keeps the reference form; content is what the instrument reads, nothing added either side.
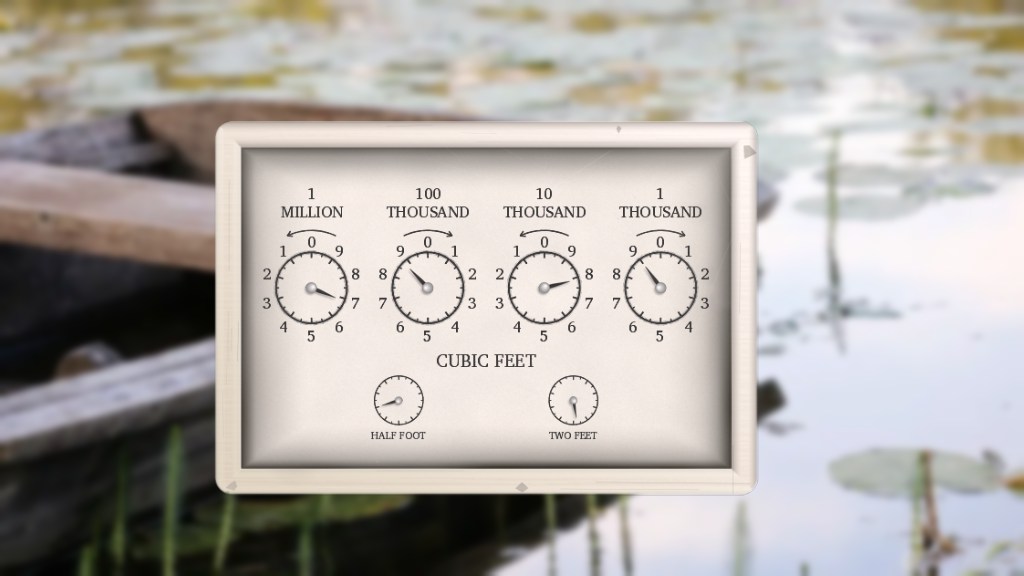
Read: 687900ft³
